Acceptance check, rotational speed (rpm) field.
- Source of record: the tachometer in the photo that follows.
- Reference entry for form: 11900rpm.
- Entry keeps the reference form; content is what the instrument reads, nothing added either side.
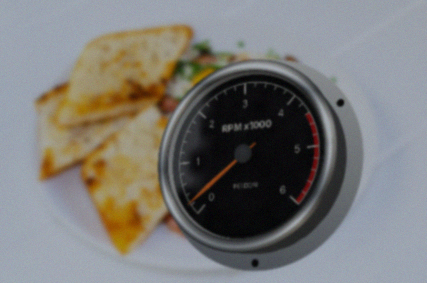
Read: 200rpm
